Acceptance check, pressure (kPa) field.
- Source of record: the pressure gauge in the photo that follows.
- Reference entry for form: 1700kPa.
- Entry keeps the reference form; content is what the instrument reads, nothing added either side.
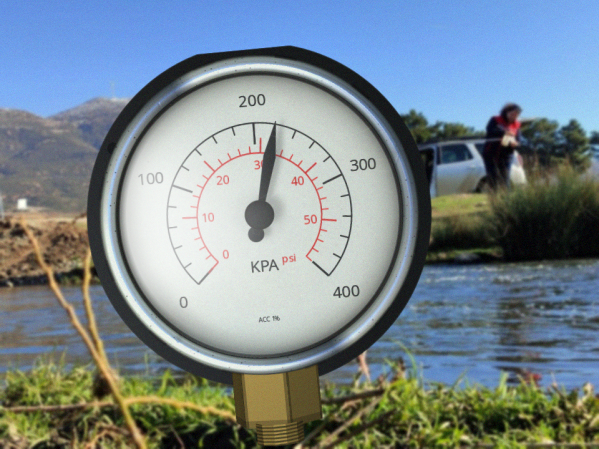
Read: 220kPa
